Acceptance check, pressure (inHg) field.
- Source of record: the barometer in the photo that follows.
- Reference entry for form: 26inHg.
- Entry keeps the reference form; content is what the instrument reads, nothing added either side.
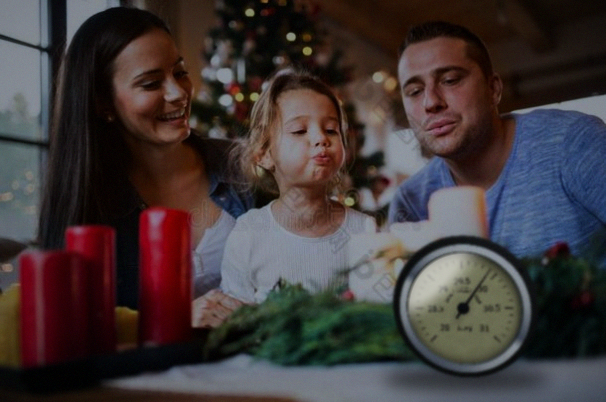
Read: 29.9inHg
